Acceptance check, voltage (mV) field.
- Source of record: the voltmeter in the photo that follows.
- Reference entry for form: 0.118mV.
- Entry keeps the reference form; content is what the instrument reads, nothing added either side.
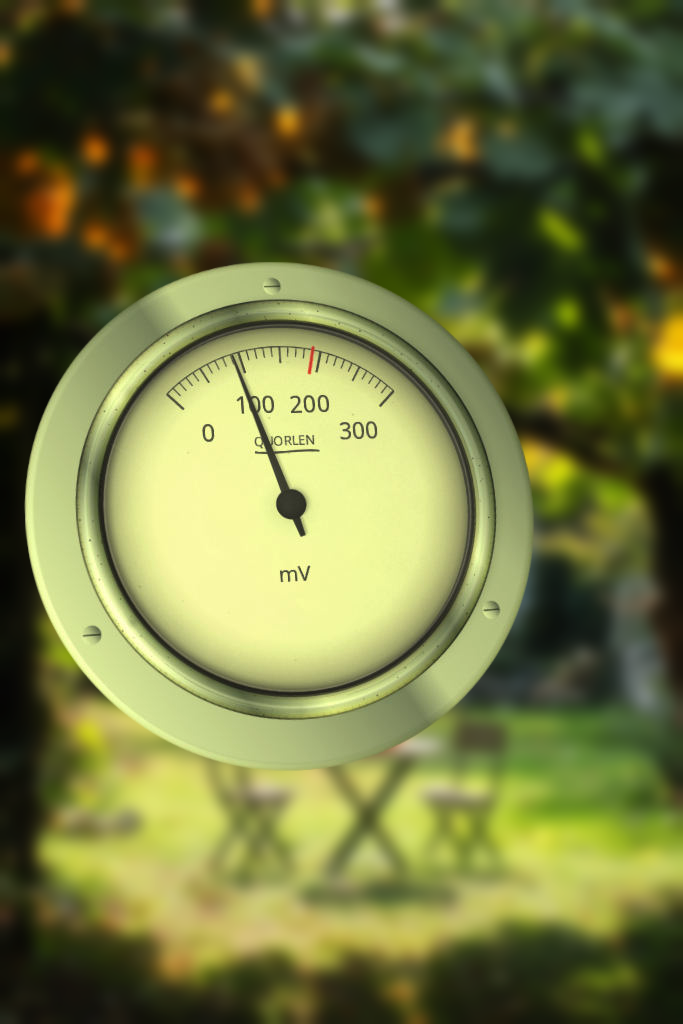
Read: 90mV
